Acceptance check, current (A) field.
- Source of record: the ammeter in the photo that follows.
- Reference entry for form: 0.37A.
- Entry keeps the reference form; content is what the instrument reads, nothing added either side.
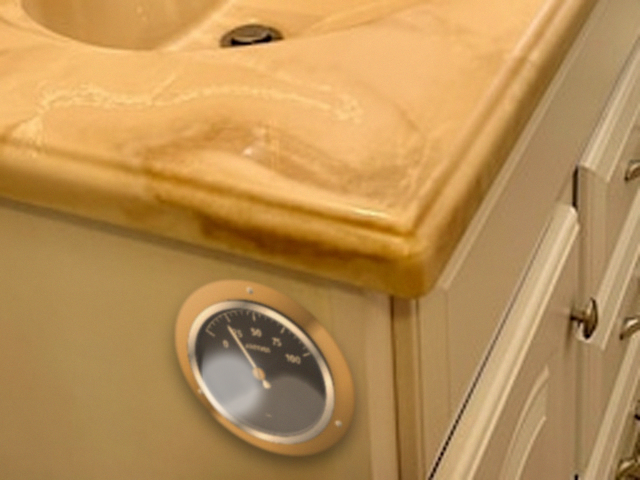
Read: 25A
